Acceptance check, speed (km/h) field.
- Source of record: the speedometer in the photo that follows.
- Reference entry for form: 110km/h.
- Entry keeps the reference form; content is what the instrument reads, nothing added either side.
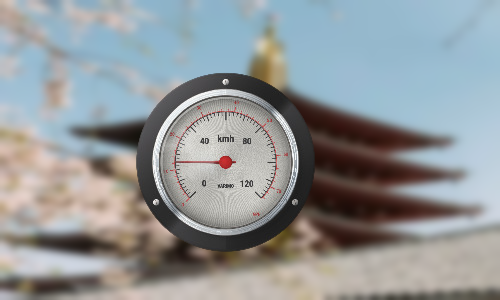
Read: 20km/h
